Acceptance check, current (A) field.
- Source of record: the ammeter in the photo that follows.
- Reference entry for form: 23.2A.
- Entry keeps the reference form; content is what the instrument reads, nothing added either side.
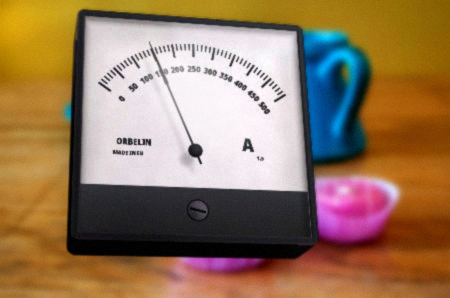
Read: 150A
